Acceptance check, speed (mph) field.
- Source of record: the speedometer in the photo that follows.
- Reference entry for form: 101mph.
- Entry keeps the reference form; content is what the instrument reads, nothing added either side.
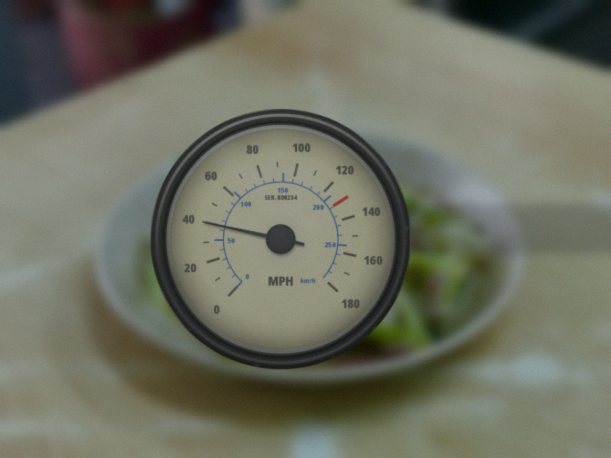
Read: 40mph
